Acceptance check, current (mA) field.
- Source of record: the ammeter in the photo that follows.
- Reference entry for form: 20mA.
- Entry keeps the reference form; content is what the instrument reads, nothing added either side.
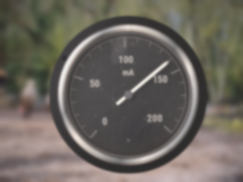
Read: 140mA
